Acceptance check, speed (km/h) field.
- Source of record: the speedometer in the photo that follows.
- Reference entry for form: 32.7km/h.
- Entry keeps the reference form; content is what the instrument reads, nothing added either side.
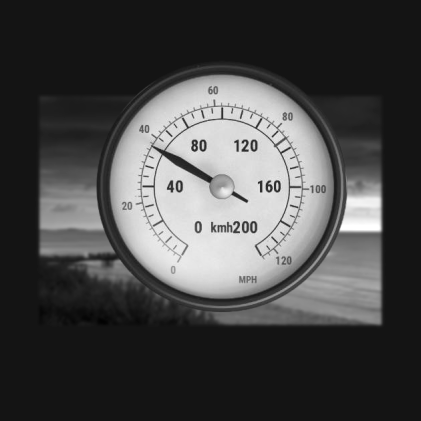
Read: 60km/h
